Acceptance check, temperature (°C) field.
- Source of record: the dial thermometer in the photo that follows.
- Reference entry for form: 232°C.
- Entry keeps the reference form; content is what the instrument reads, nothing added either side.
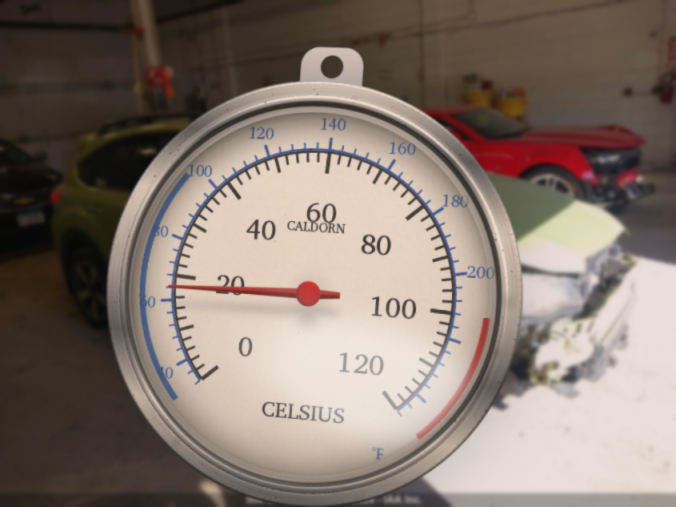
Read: 18°C
